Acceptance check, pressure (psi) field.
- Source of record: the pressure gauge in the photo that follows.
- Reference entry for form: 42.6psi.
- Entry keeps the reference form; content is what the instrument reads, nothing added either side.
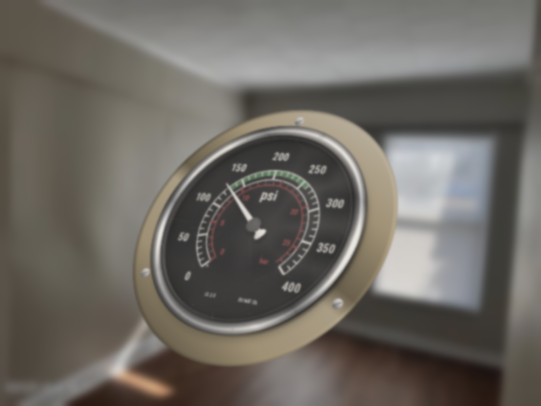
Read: 130psi
